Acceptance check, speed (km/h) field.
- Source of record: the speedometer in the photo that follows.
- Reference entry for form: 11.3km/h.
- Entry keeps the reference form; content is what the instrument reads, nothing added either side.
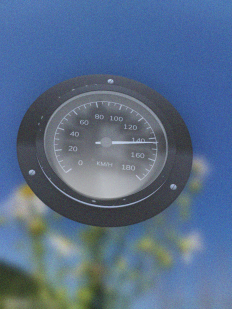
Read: 145km/h
